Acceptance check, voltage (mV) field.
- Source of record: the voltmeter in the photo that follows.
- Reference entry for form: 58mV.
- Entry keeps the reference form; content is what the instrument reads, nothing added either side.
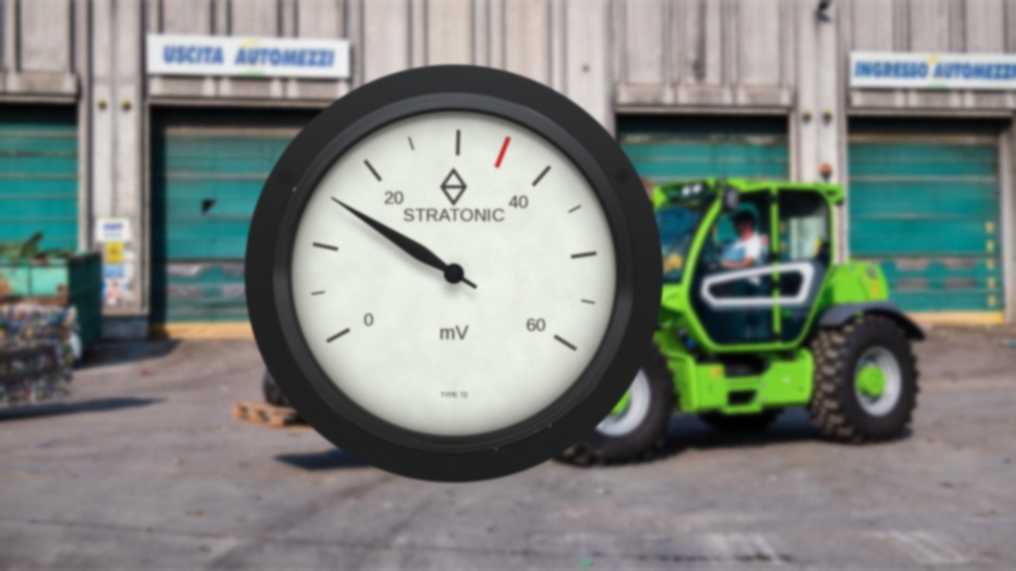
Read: 15mV
